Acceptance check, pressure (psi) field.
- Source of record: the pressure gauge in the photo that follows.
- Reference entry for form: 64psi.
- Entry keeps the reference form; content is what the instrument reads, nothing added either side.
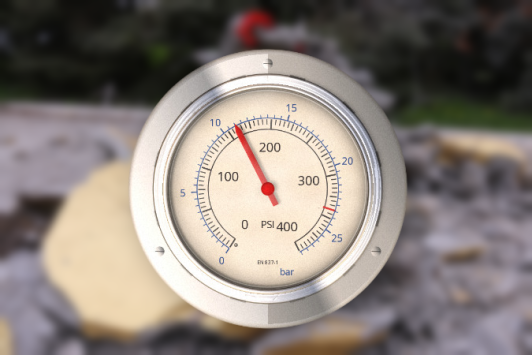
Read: 160psi
